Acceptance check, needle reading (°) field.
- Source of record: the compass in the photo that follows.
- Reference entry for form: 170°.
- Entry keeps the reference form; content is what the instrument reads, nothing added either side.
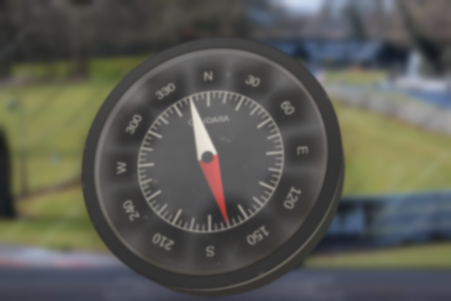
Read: 165°
